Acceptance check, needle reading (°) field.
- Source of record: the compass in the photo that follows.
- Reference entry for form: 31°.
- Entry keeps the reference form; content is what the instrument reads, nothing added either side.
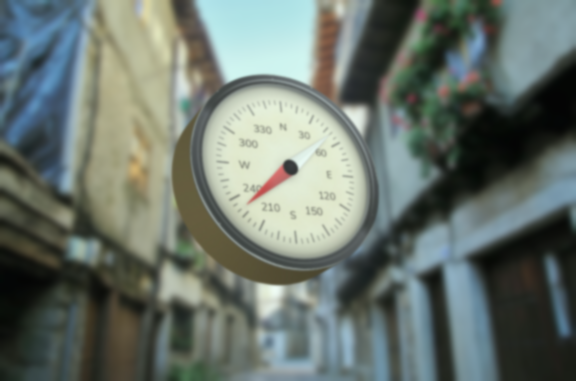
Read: 230°
